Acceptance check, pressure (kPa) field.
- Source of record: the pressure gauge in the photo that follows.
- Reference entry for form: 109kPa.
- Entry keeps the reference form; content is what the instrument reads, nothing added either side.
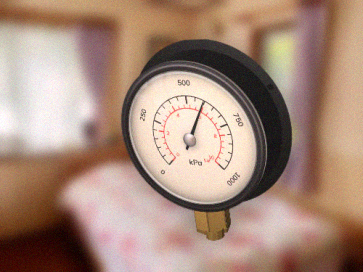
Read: 600kPa
